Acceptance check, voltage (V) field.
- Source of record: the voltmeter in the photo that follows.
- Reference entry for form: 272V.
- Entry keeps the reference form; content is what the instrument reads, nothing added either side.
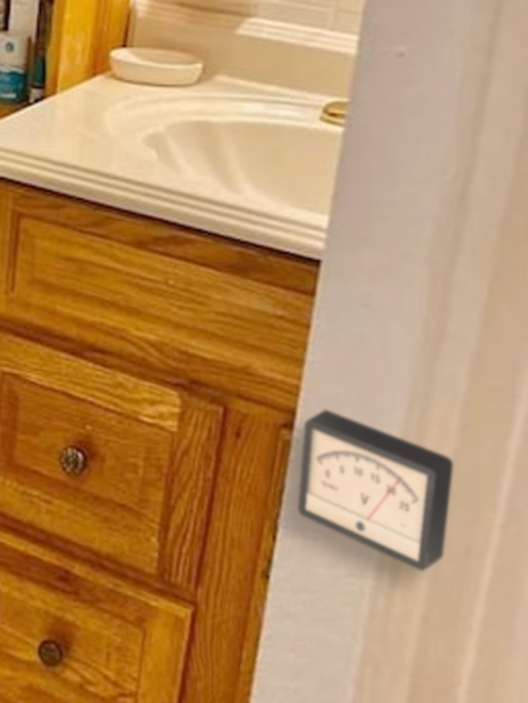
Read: 20V
